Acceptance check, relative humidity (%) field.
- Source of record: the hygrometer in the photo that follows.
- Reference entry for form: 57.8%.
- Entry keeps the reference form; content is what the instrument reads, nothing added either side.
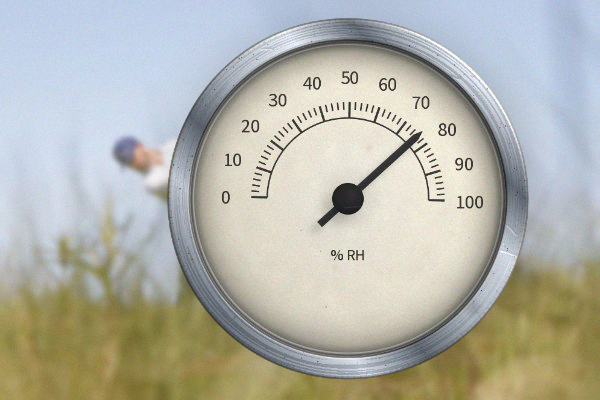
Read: 76%
